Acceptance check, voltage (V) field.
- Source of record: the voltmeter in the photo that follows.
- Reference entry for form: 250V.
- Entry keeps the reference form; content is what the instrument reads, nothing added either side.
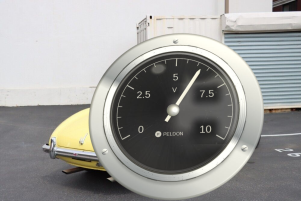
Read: 6.25V
